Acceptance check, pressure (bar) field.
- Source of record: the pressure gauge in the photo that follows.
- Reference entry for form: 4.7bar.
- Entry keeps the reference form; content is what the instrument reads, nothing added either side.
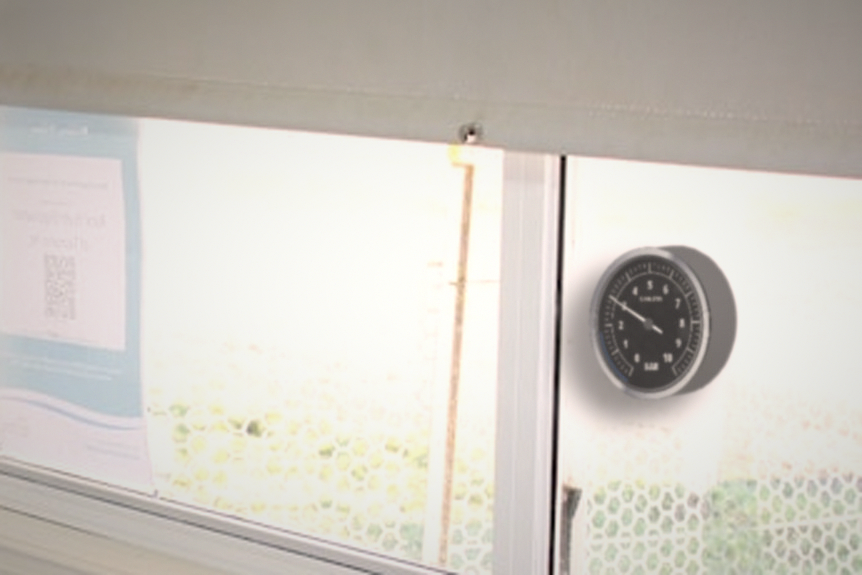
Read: 3bar
